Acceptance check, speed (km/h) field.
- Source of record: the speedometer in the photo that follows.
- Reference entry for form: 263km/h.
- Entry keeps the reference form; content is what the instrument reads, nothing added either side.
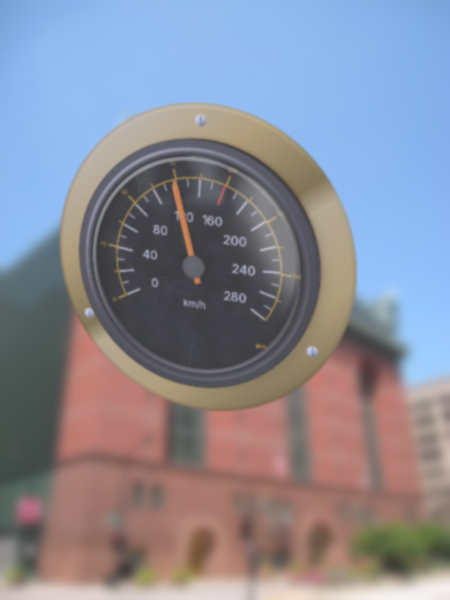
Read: 120km/h
